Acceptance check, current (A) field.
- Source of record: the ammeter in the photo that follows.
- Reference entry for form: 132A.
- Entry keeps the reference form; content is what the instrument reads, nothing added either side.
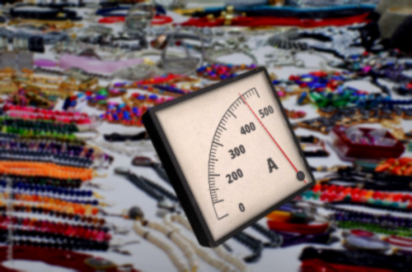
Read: 450A
